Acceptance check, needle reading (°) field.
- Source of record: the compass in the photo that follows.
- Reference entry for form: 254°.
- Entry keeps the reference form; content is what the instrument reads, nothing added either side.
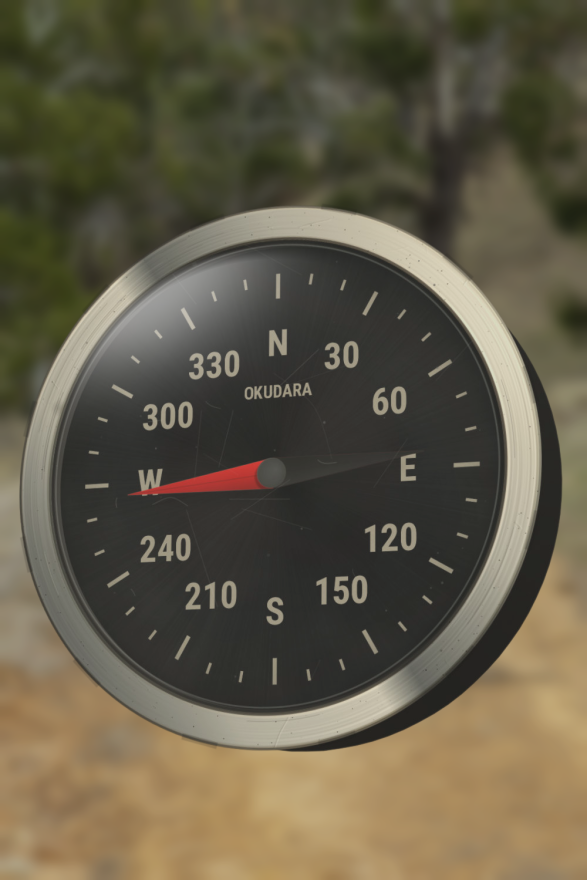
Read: 265°
